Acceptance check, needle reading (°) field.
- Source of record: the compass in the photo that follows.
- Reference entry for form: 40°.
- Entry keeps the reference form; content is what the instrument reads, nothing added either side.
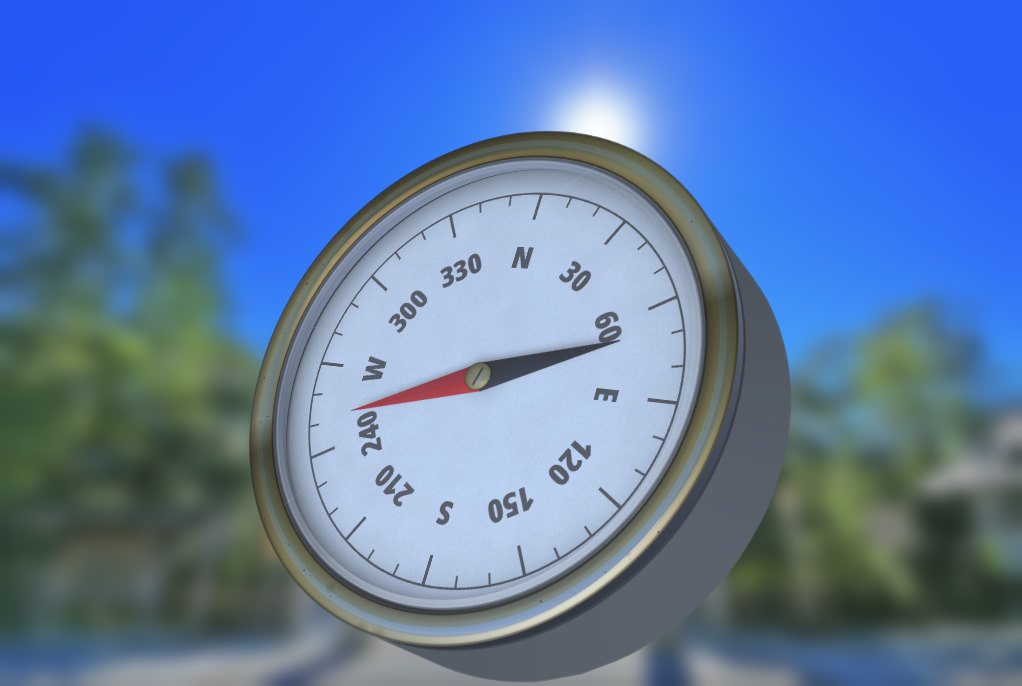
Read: 250°
